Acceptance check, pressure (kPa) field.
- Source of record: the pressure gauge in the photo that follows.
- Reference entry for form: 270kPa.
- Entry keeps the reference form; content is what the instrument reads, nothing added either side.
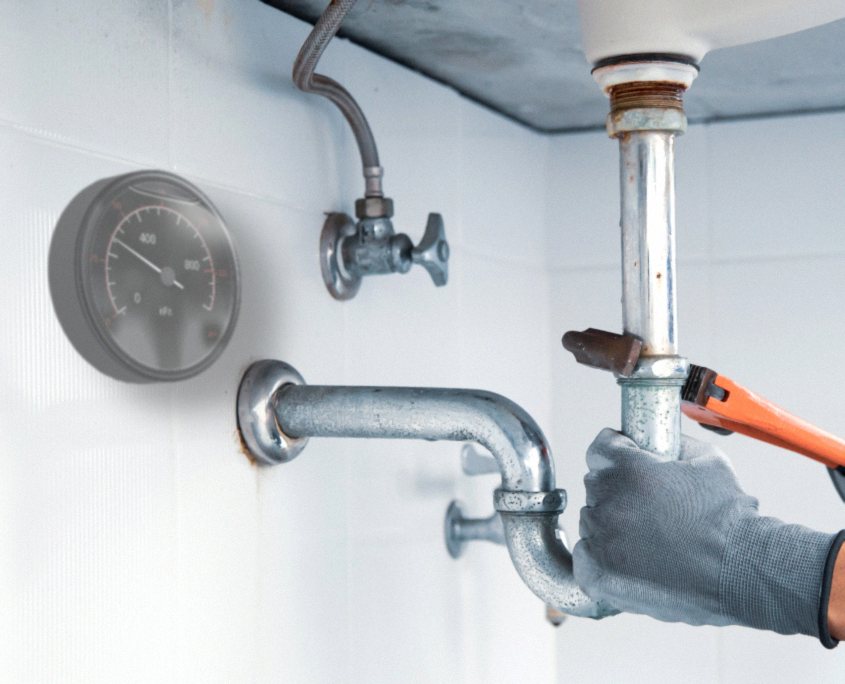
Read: 250kPa
